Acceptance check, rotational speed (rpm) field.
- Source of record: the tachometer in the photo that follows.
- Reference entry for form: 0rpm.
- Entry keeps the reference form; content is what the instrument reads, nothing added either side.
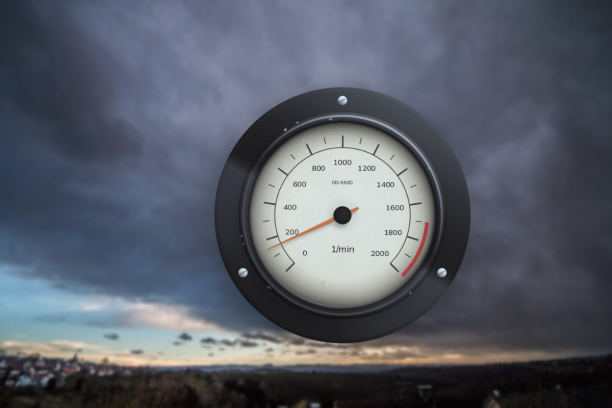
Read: 150rpm
